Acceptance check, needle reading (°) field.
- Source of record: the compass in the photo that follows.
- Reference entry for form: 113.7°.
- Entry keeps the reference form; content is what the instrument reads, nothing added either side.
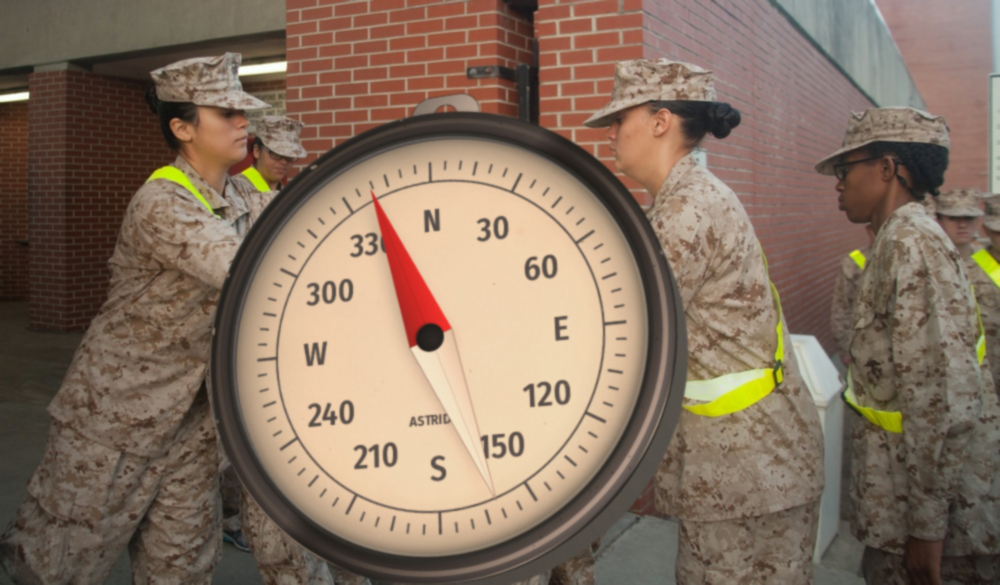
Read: 340°
